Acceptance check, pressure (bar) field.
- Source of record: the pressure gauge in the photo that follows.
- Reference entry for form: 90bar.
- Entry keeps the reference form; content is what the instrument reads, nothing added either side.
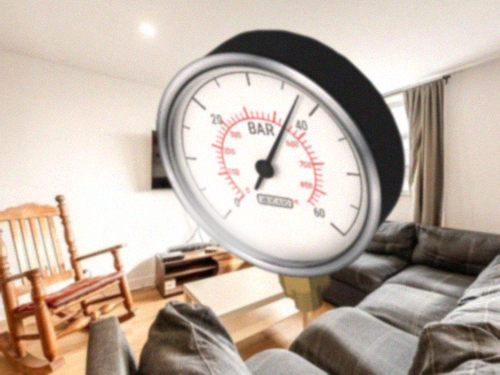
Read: 37.5bar
